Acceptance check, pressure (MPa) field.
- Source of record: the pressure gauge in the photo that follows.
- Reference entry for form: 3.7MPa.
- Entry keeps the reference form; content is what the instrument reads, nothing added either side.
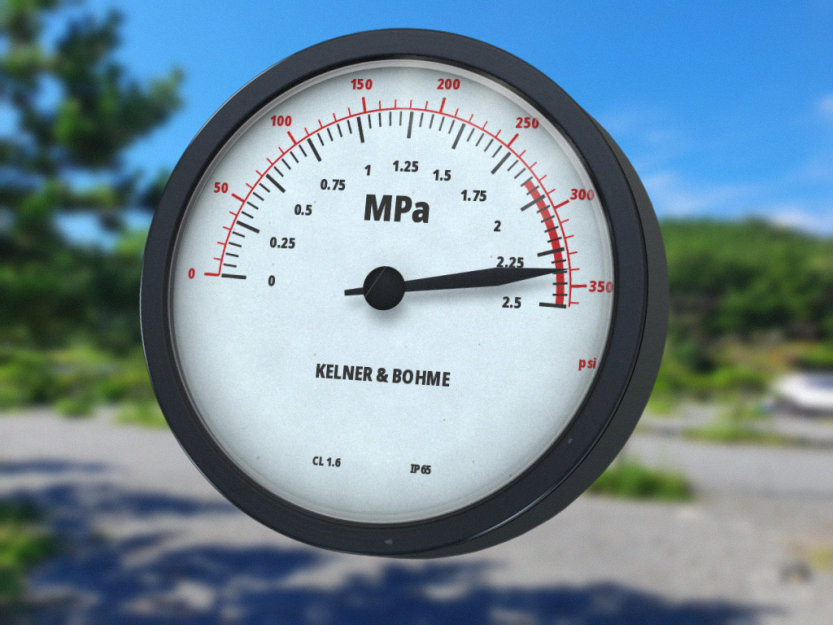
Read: 2.35MPa
